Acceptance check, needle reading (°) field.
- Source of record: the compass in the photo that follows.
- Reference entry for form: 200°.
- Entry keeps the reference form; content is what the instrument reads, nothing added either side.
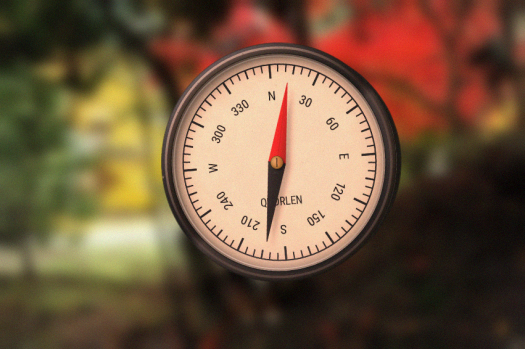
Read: 12.5°
